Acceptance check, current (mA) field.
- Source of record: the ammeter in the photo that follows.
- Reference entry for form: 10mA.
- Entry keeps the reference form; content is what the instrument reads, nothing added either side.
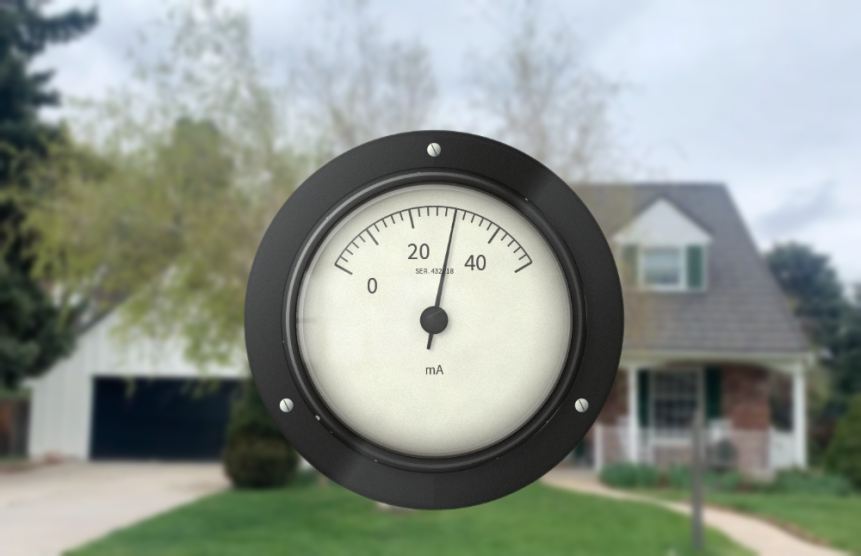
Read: 30mA
